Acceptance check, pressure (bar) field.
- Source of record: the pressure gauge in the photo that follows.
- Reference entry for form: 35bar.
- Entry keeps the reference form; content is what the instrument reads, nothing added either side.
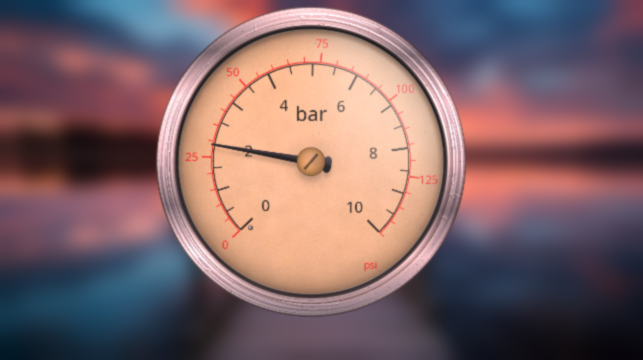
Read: 2bar
